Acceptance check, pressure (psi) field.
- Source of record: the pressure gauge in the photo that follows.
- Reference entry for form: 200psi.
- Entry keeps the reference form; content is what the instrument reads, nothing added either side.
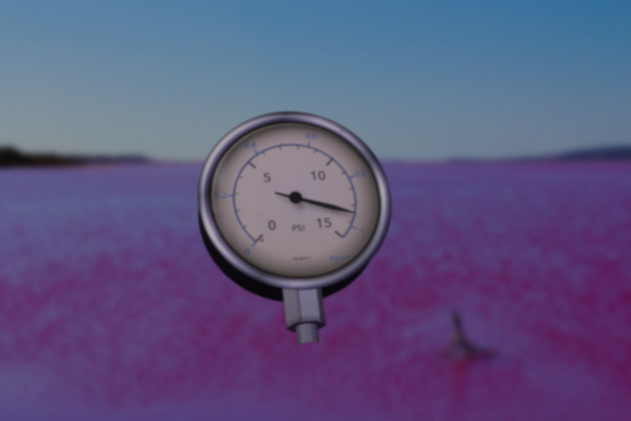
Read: 13.5psi
